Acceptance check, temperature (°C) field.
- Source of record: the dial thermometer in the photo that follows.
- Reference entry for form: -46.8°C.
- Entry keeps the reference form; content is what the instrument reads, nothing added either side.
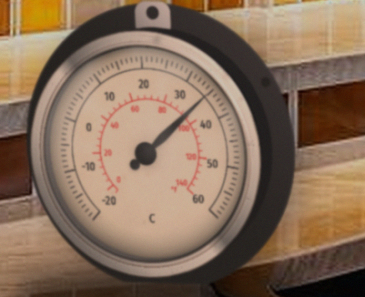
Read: 35°C
